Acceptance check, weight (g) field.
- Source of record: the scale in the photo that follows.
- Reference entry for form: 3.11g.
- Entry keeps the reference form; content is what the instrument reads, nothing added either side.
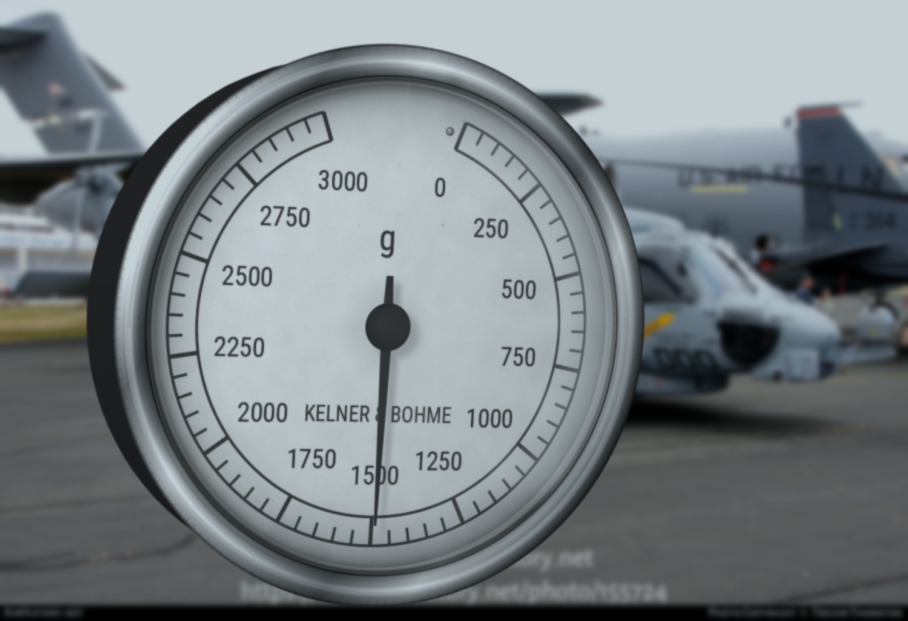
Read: 1500g
